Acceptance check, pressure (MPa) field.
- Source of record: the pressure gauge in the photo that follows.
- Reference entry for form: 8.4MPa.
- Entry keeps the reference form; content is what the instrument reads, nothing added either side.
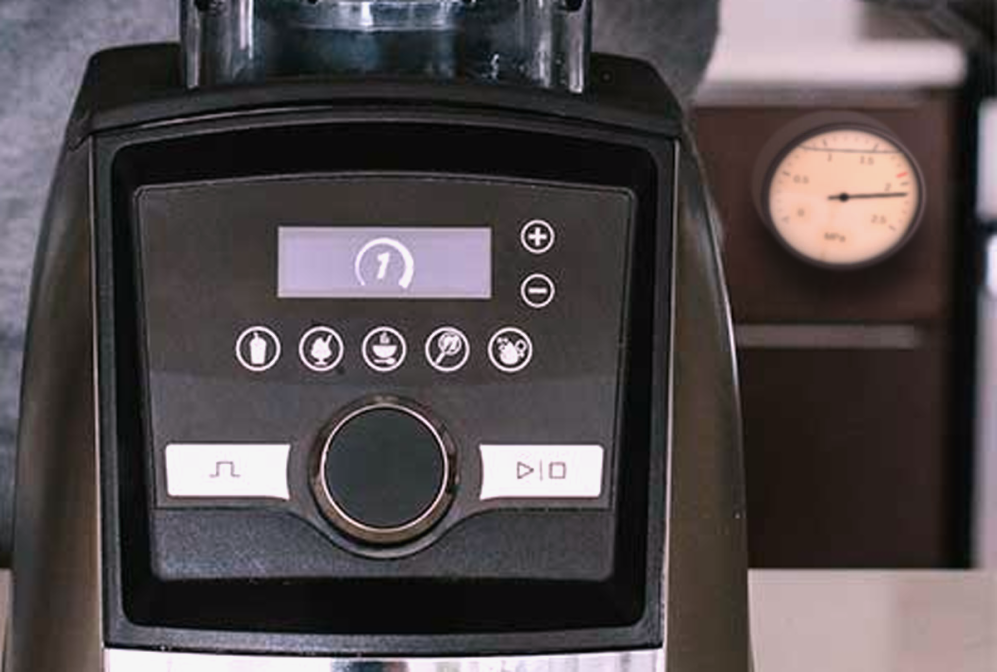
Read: 2.1MPa
